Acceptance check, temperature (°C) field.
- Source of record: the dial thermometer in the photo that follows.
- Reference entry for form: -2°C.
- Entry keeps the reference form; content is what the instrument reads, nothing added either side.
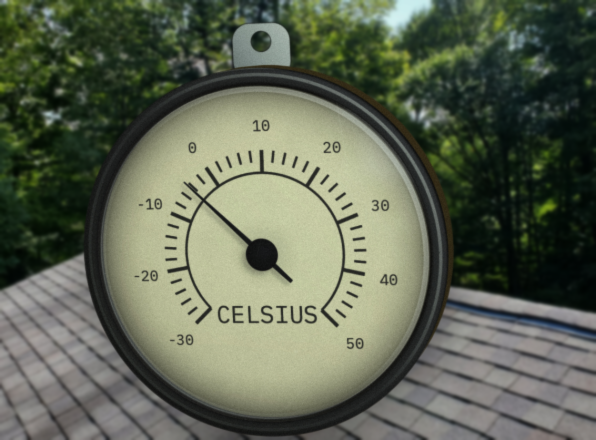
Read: -4°C
